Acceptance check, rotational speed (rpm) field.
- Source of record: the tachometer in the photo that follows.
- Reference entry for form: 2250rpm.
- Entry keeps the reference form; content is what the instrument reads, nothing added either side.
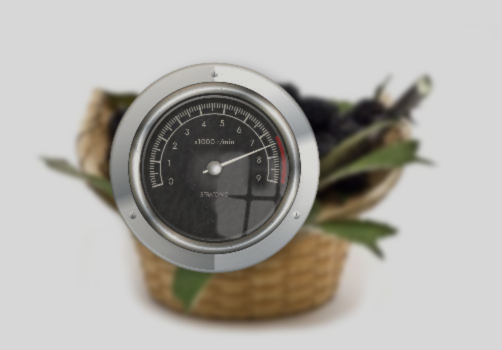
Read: 7500rpm
